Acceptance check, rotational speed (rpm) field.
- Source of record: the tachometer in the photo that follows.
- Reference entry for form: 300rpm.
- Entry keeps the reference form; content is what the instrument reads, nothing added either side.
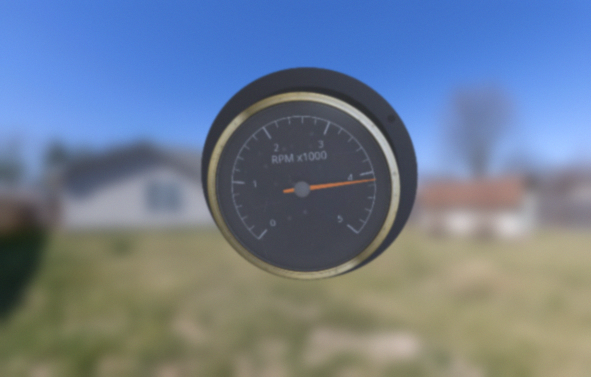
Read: 4100rpm
